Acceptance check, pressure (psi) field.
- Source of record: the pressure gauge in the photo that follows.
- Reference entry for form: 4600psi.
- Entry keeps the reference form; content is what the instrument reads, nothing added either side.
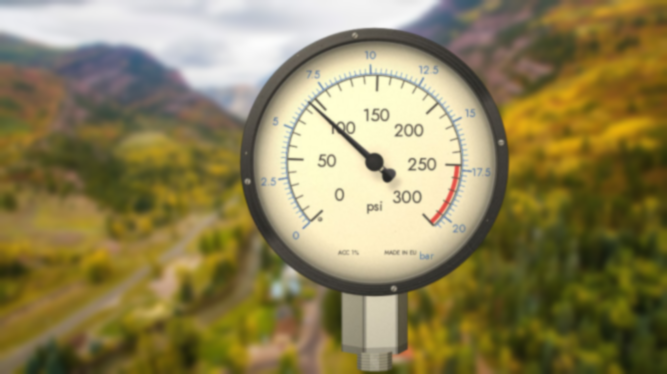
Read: 95psi
